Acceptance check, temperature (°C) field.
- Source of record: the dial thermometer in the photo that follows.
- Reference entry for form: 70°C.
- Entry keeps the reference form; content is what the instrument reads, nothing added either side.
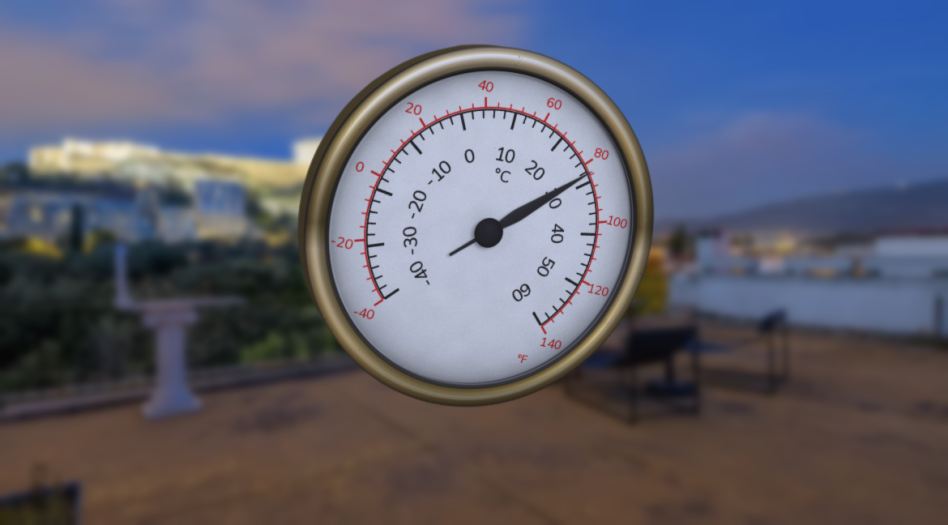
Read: 28°C
